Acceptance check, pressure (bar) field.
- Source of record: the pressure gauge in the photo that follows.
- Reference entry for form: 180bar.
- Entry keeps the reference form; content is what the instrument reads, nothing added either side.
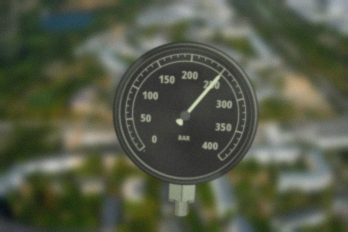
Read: 250bar
